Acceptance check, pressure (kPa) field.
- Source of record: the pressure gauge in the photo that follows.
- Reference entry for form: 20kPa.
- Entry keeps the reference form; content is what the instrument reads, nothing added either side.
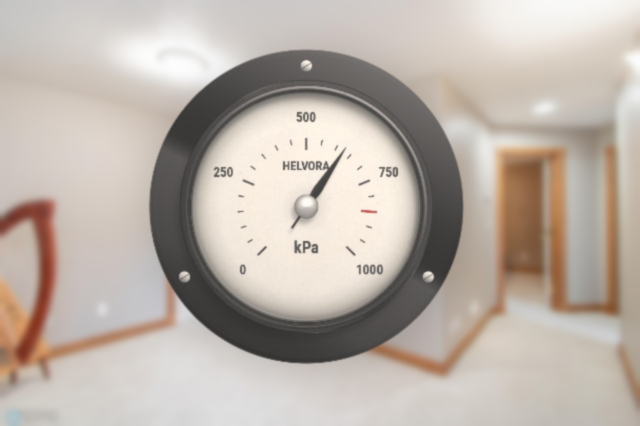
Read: 625kPa
